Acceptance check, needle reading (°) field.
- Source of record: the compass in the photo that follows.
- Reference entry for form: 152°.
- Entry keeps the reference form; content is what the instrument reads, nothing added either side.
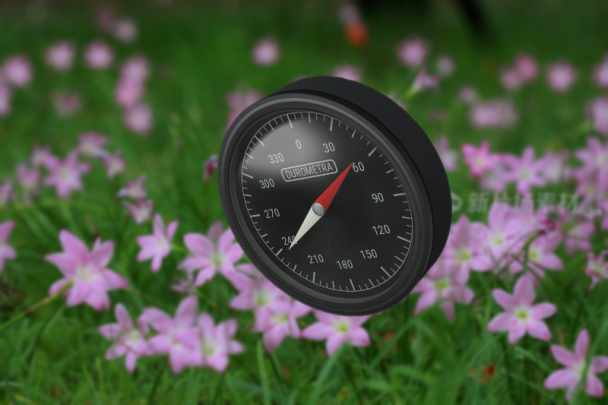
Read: 55°
